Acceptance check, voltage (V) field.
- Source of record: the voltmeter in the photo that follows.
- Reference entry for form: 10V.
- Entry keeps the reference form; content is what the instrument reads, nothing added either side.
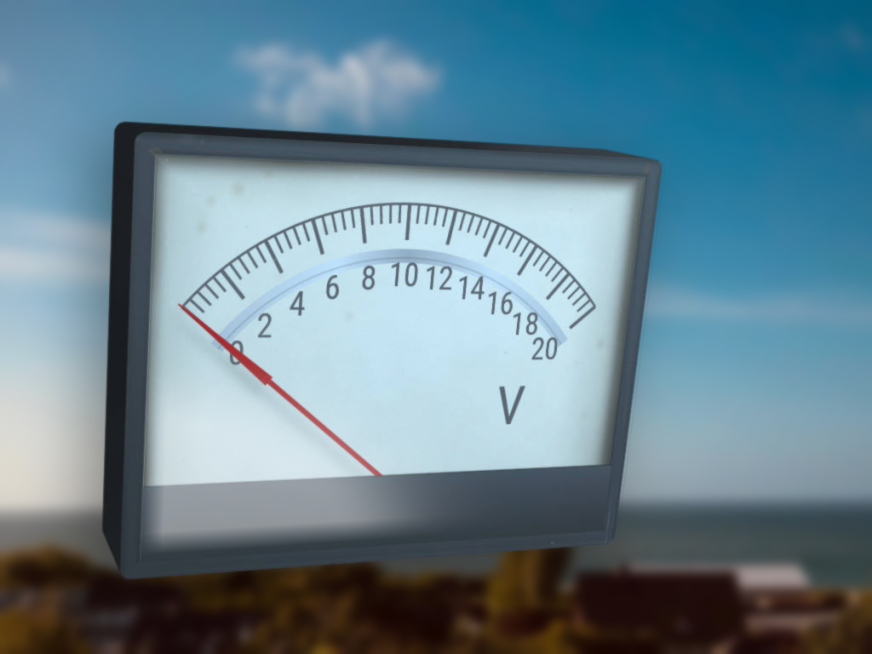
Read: 0V
